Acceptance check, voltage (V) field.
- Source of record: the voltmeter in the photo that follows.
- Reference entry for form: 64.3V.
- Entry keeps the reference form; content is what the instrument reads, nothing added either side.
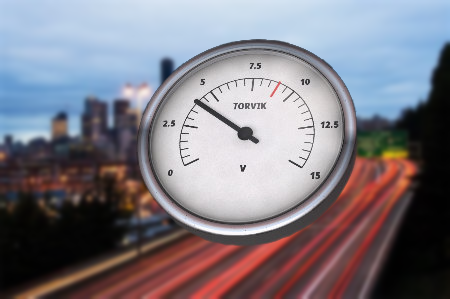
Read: 4V
